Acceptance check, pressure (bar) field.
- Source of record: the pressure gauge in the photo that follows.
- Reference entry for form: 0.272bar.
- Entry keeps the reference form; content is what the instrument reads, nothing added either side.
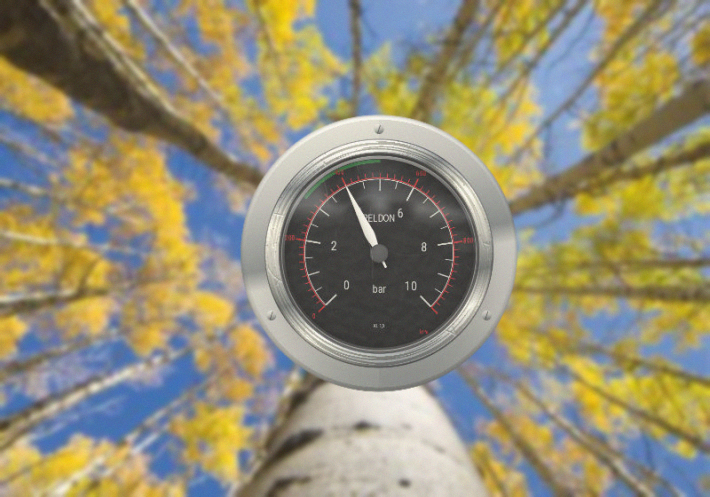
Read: 4bar
